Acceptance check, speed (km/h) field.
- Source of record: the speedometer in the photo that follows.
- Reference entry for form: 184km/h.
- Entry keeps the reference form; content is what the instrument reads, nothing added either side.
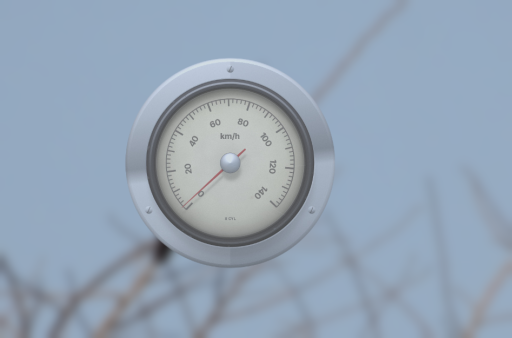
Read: 2km/h
